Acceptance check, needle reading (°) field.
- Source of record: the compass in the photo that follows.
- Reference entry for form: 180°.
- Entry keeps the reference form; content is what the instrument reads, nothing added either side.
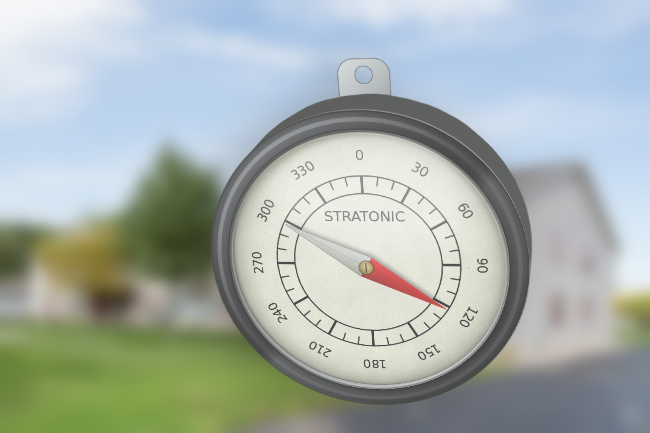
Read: 120°
